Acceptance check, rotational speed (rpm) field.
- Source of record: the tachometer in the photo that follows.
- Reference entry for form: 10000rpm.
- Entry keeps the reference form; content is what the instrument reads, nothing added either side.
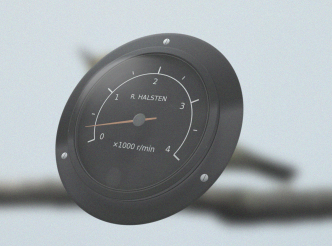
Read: 250rpm
